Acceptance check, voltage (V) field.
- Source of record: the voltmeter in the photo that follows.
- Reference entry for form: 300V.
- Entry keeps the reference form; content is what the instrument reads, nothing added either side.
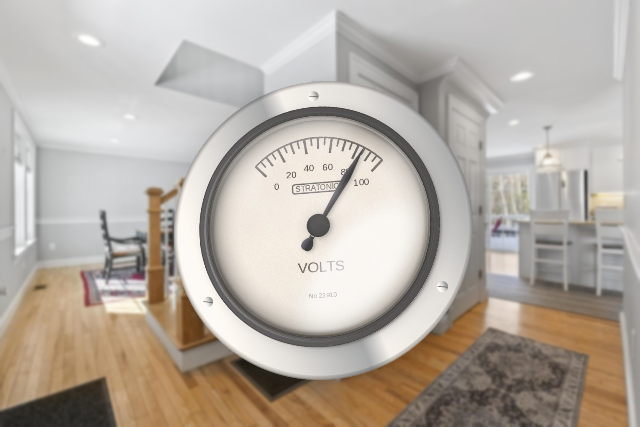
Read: 85V
